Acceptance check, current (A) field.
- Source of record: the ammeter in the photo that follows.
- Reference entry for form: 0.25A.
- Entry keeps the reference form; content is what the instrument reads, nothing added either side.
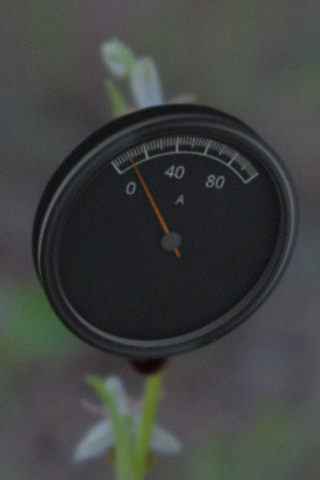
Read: 10A
